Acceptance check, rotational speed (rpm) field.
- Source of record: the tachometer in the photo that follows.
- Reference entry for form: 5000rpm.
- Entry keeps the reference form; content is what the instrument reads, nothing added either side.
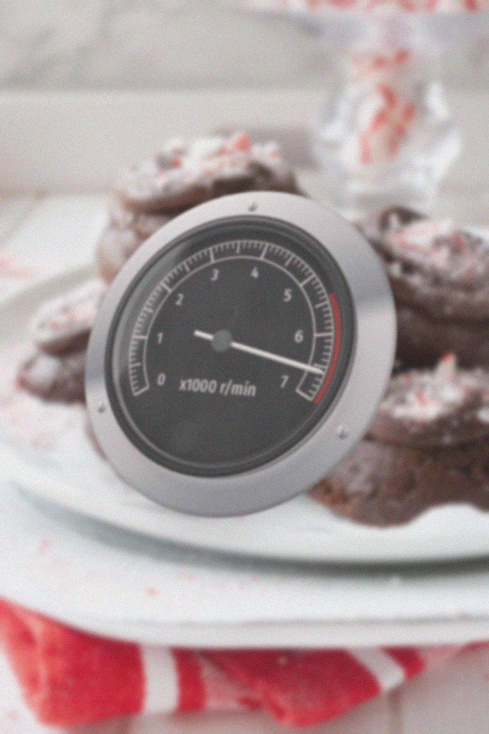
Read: 6600rpm
